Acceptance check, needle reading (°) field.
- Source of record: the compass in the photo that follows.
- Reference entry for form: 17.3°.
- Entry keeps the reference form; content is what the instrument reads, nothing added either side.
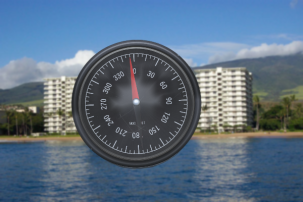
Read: 355°
